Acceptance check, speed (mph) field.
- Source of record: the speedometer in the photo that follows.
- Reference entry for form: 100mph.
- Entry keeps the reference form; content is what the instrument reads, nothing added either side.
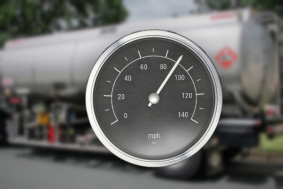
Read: 90mph
